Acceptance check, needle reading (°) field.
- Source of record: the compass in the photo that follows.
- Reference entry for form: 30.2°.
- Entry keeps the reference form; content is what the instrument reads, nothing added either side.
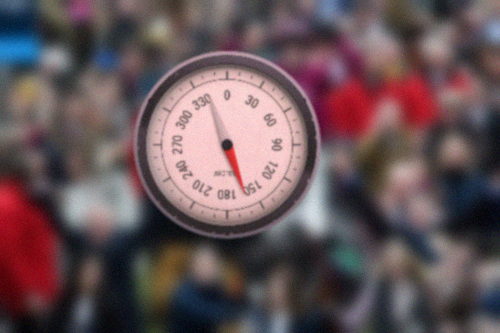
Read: 160°
